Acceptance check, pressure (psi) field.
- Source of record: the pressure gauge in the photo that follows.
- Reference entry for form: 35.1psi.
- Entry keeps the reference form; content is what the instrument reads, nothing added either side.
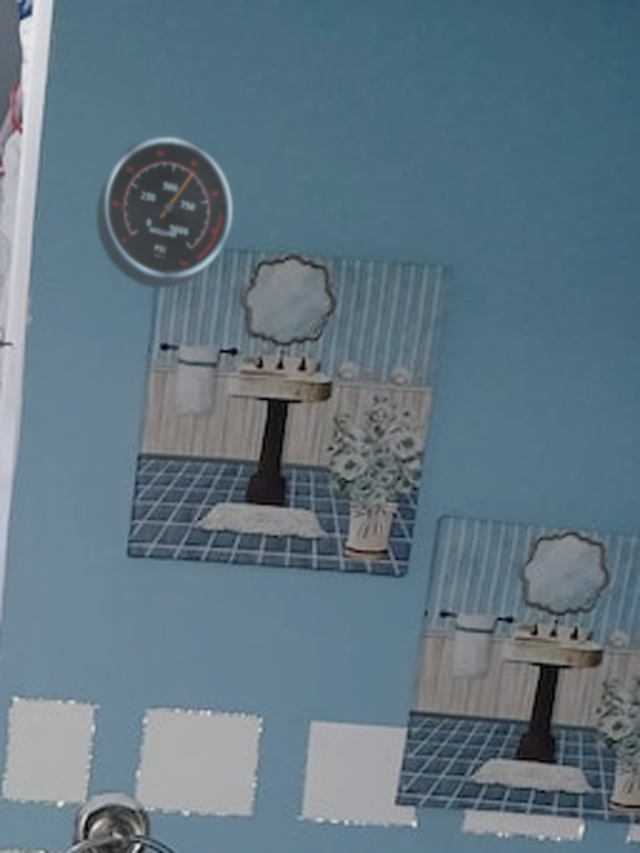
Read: 600psi
